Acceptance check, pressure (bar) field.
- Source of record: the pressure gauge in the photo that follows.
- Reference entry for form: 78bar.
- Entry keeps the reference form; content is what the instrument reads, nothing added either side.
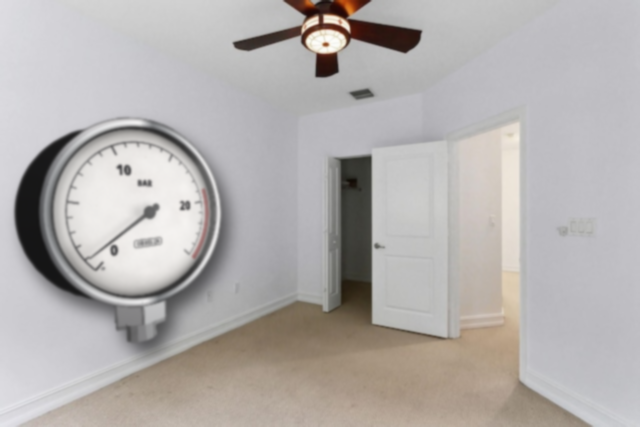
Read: 1bar
